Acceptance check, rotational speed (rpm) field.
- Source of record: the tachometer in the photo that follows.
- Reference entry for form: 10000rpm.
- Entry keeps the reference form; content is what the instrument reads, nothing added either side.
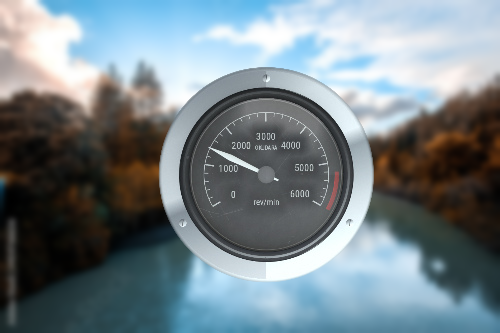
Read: 1400rpm
